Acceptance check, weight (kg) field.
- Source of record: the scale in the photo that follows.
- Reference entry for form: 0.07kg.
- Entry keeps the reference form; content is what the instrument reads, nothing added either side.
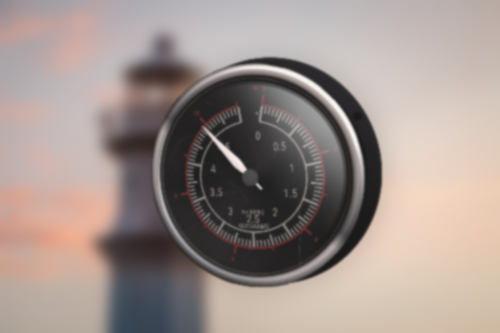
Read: 4.5kg
